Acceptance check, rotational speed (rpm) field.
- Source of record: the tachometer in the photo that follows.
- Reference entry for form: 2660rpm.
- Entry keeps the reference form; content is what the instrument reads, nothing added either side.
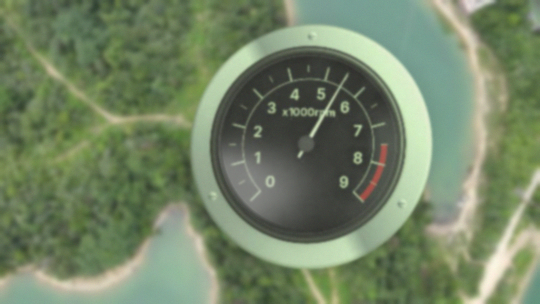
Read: 5500rpm
